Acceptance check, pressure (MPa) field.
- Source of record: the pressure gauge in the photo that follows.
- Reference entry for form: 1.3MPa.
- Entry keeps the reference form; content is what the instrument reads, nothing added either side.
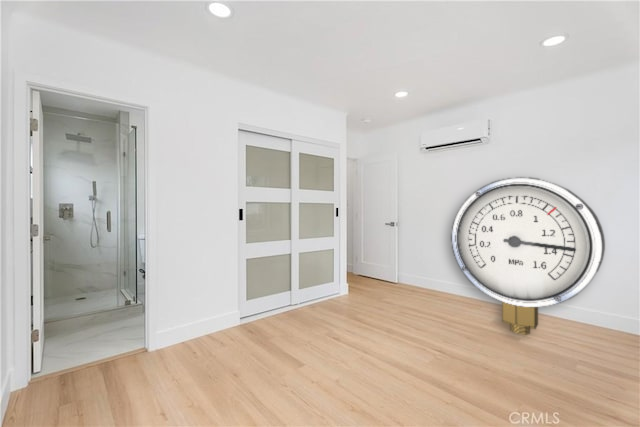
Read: 1.35MPa
